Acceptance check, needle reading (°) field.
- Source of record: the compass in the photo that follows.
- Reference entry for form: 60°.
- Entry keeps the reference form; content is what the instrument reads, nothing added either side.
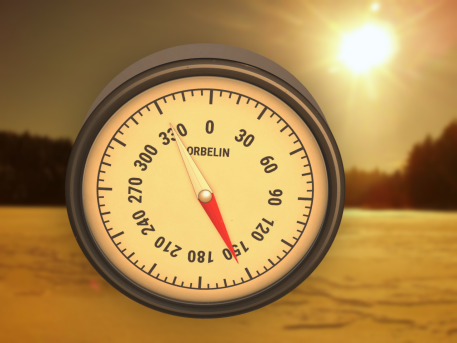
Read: 152.5°
